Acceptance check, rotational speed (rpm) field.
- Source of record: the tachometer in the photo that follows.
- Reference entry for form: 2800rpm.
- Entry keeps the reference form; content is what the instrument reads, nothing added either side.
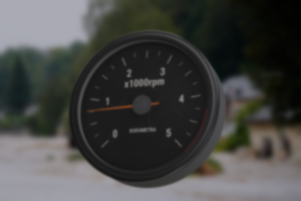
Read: 750rpm
